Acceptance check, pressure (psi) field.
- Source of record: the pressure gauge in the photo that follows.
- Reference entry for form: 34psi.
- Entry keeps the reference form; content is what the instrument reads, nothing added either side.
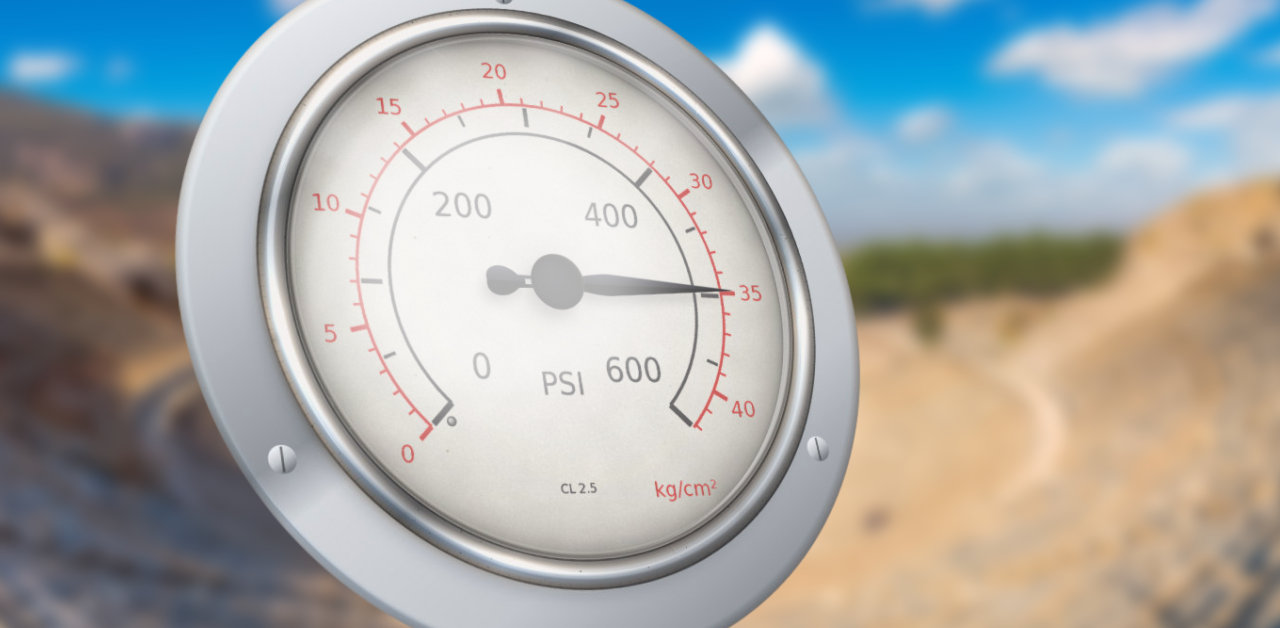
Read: 500psi
